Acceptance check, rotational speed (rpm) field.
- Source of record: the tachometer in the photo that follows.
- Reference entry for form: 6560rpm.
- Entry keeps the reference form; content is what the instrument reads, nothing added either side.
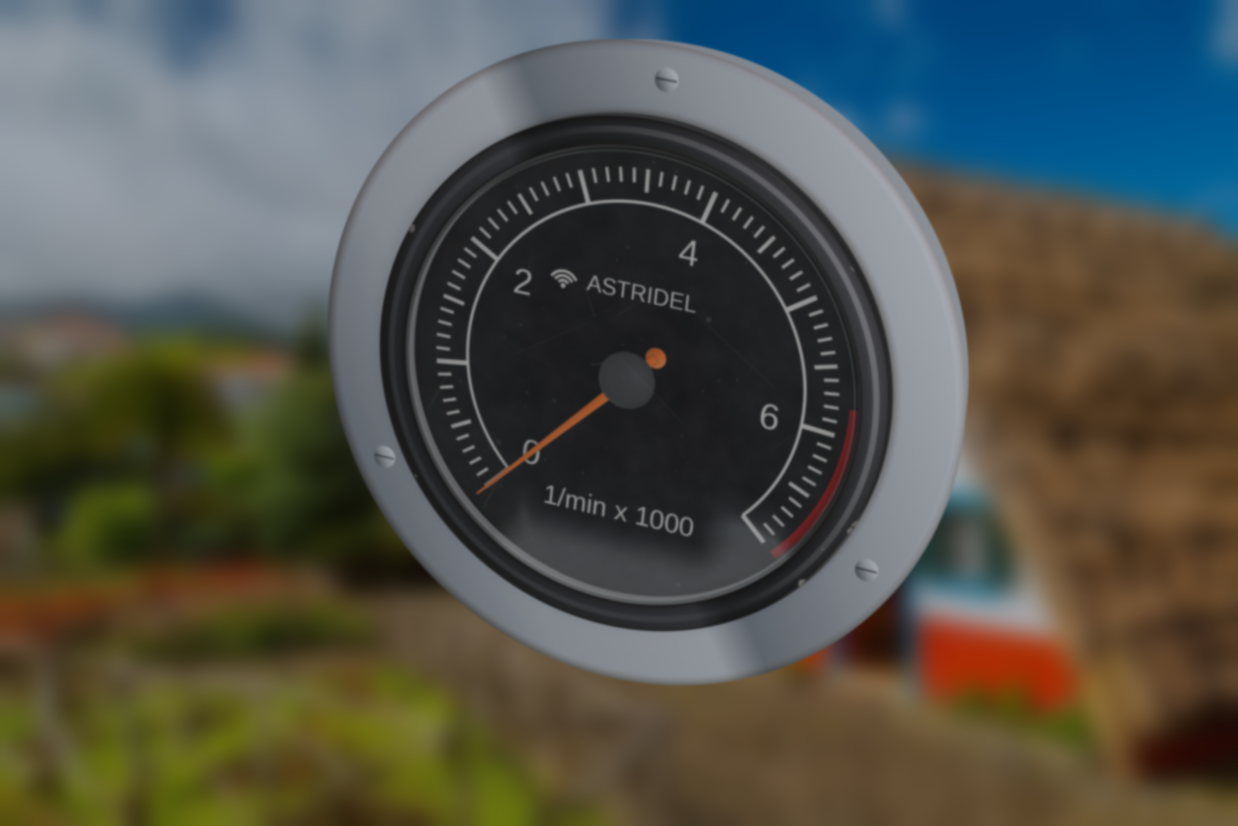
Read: 0rpm
